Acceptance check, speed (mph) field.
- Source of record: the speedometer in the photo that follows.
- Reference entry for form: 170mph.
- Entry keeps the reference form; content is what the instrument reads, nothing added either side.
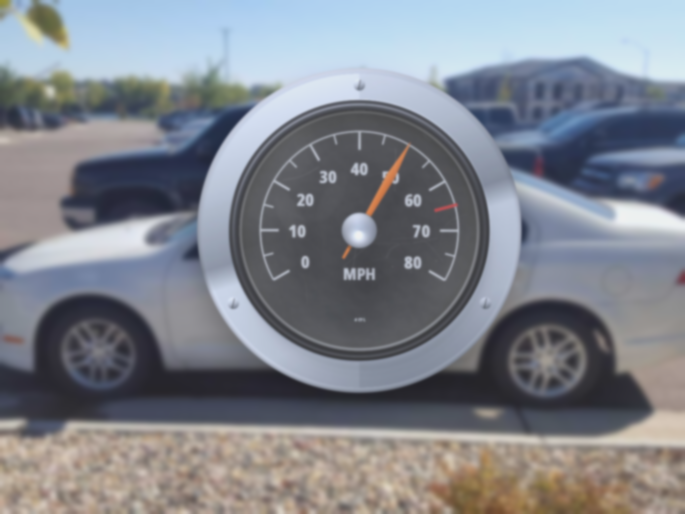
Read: 50mph
